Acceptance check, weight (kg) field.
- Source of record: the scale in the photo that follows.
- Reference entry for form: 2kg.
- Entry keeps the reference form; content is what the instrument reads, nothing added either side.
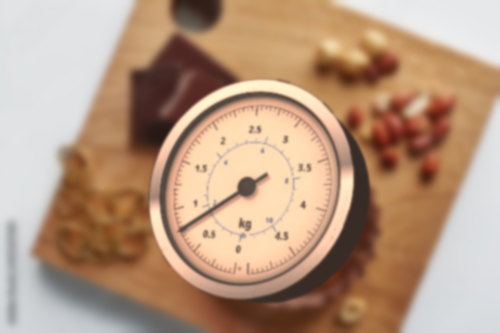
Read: 0.75kg
